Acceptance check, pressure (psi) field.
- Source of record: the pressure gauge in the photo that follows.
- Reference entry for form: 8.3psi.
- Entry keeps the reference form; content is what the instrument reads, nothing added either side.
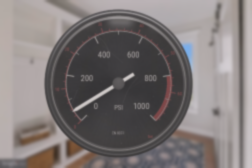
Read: 50psi
